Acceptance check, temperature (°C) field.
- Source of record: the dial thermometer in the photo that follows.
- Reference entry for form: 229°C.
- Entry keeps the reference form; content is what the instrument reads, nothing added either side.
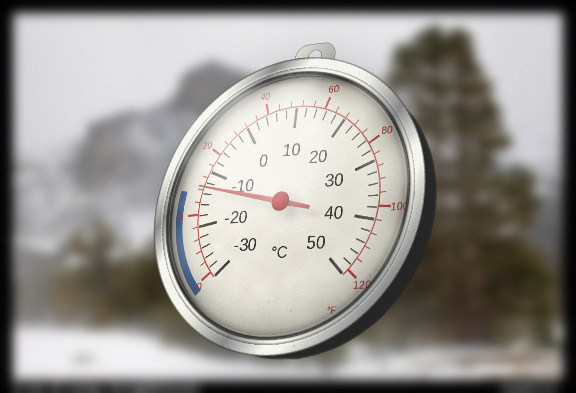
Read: -13°C
